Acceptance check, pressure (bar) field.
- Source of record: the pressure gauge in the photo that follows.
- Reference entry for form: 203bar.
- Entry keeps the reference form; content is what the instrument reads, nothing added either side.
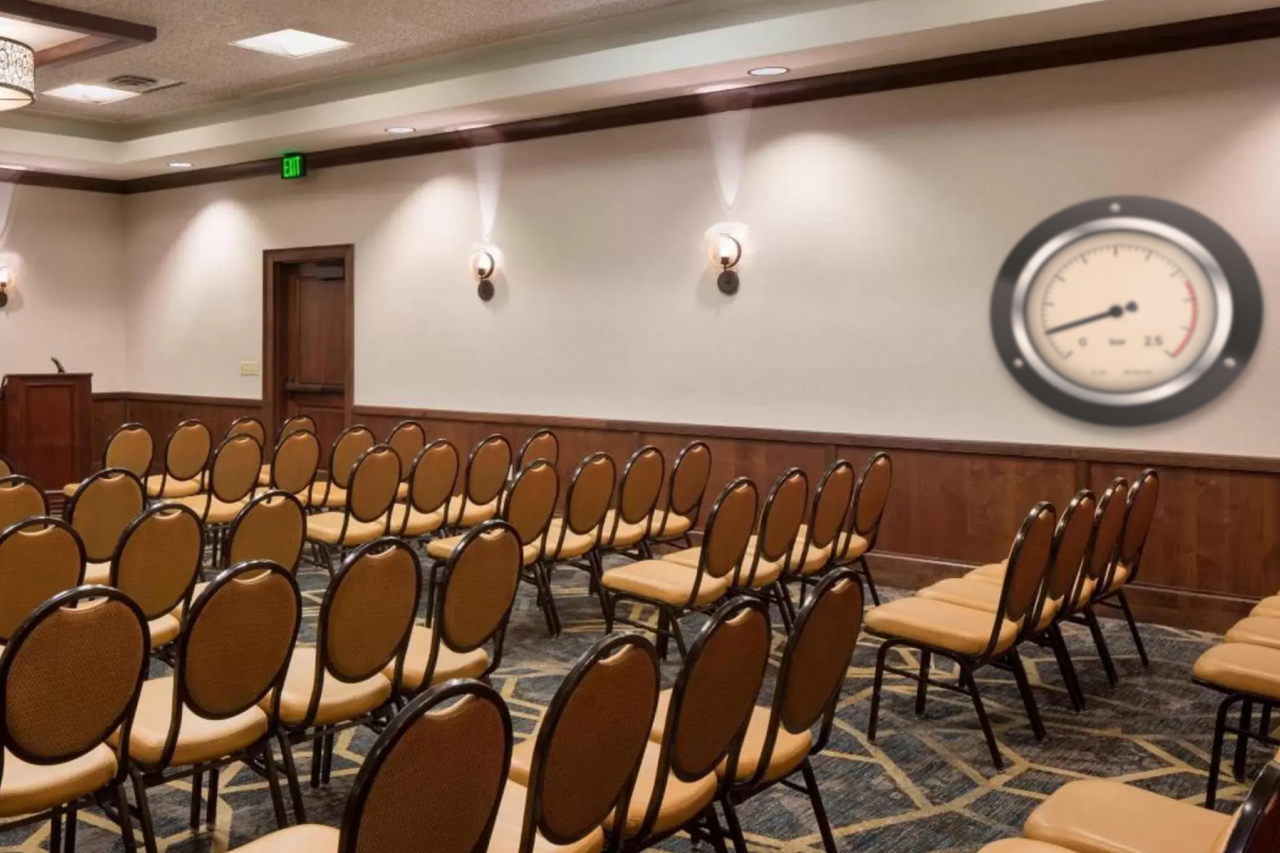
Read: 0.25bar
